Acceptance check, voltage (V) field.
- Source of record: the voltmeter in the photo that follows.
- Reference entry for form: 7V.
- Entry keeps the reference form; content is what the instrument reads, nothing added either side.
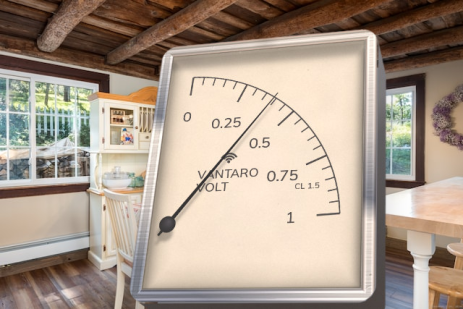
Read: 0.4V
